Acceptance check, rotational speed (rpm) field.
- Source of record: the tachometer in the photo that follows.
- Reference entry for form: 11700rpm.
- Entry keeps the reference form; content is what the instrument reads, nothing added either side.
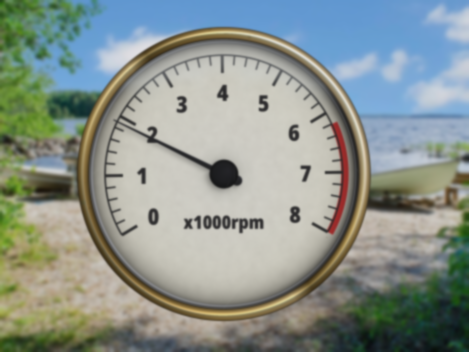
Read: 1900rpm
